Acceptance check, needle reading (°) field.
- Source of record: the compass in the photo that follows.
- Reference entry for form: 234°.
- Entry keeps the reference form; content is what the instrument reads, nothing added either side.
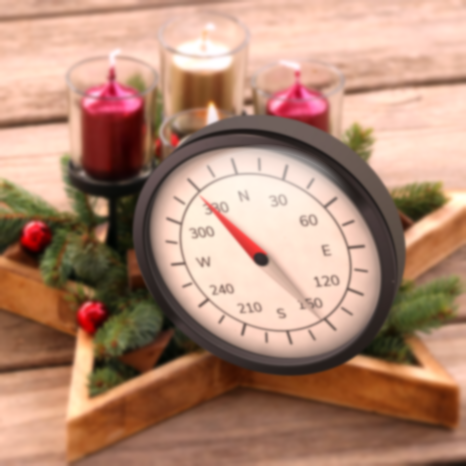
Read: 330°
